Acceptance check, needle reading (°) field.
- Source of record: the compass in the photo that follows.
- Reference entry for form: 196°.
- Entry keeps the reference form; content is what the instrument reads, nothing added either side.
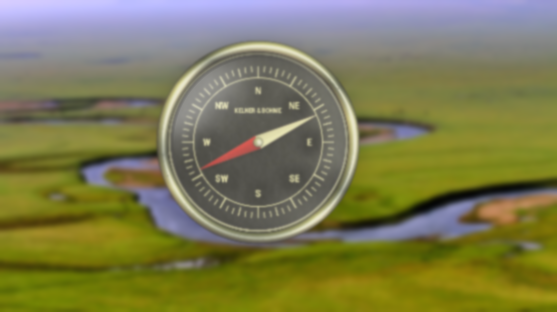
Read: 245°
